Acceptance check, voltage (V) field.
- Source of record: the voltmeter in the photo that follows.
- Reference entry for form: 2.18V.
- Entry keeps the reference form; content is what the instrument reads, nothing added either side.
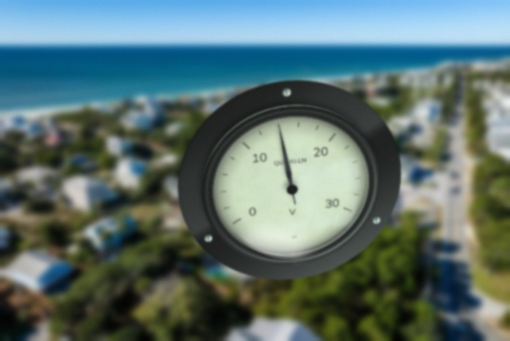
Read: 14V
